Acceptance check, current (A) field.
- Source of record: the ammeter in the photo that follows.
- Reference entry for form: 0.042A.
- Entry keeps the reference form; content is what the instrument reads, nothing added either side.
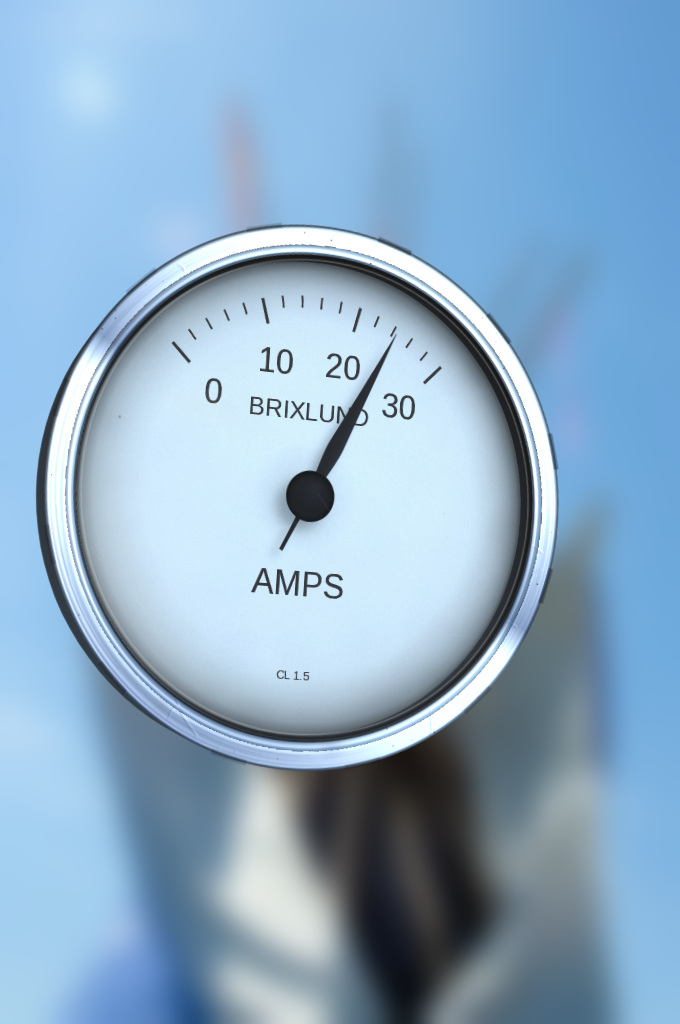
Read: 24A
